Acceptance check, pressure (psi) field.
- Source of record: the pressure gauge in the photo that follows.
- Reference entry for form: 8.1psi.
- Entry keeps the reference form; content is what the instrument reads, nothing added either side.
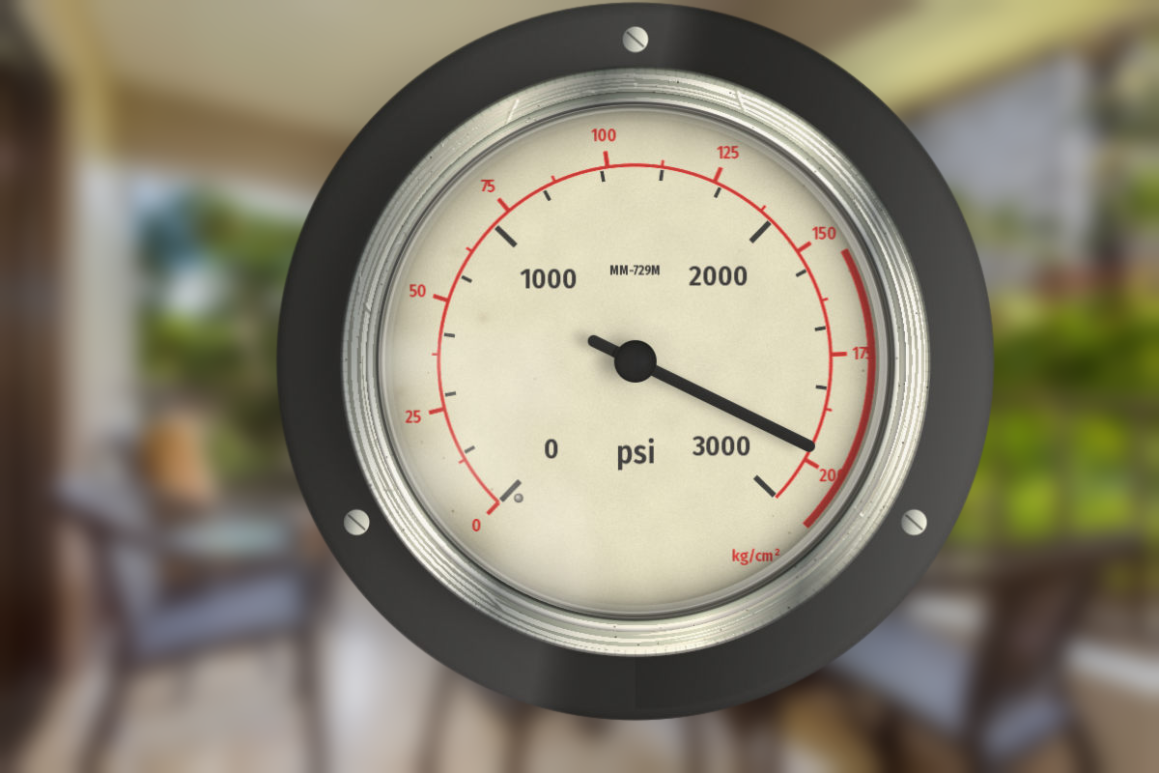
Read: 2800psi
